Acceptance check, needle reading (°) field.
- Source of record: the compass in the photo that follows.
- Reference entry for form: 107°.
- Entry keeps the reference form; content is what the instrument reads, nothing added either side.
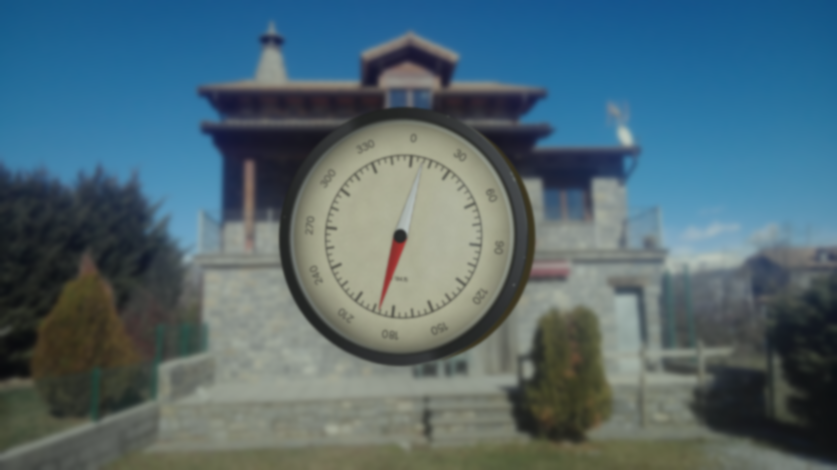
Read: 190°
